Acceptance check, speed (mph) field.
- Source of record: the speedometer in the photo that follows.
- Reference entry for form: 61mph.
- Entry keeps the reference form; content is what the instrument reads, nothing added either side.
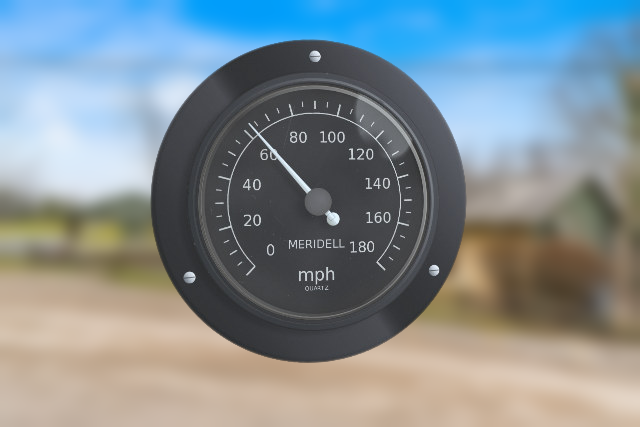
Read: 62.5mph
